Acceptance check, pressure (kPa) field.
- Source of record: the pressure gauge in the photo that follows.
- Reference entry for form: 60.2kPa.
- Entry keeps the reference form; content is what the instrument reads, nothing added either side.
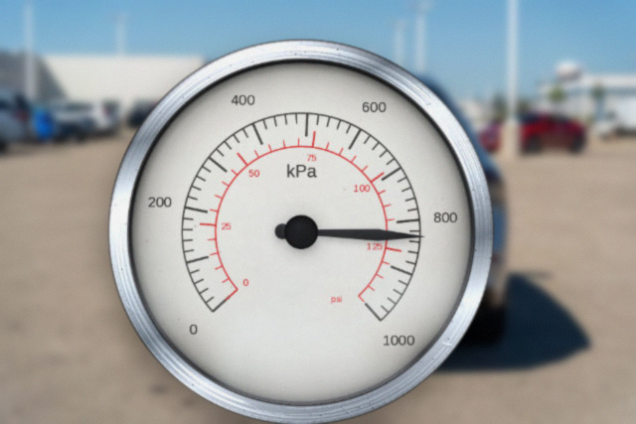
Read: 830kPa
